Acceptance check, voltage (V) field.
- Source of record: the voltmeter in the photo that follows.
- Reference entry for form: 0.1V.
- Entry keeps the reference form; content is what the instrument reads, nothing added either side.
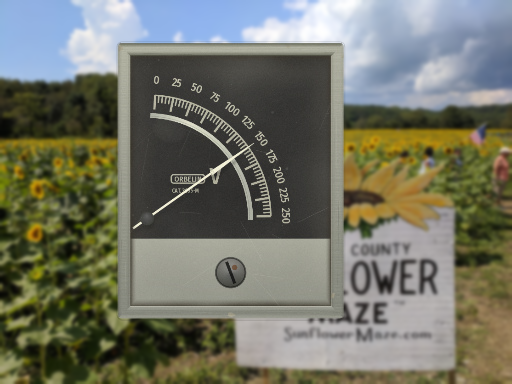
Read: 150V
